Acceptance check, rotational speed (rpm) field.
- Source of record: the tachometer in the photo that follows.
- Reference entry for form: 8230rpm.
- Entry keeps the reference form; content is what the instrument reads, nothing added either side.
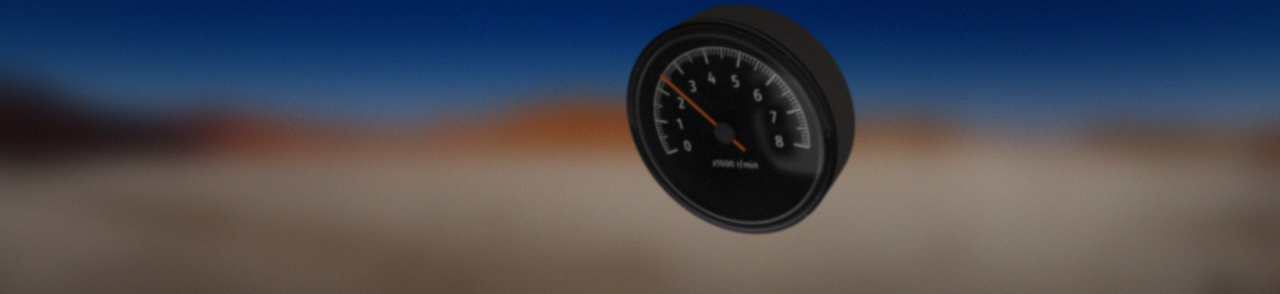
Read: 2500rpm
